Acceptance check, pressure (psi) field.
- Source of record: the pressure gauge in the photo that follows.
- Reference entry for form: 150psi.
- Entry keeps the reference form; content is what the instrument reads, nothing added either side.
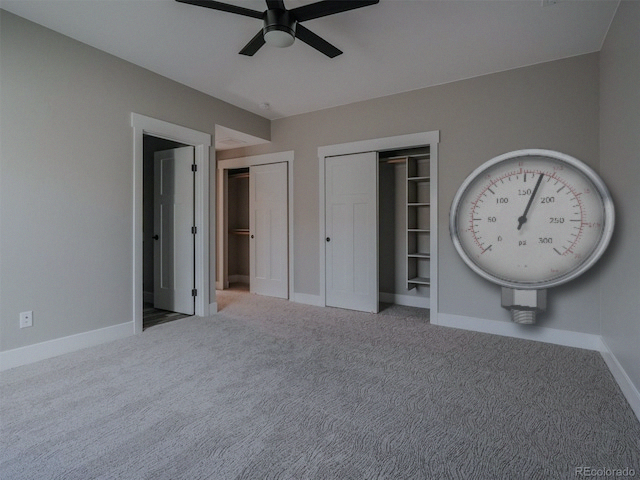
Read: 170psi
